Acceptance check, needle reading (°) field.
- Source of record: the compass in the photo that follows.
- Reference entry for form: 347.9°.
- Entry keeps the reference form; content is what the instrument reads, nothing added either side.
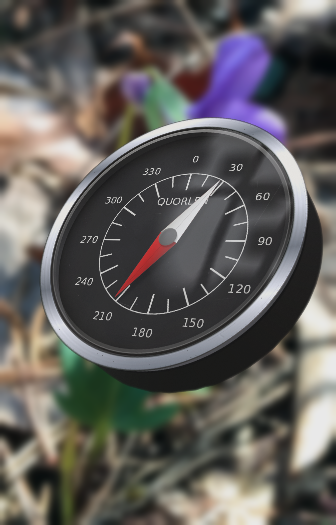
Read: 210°
